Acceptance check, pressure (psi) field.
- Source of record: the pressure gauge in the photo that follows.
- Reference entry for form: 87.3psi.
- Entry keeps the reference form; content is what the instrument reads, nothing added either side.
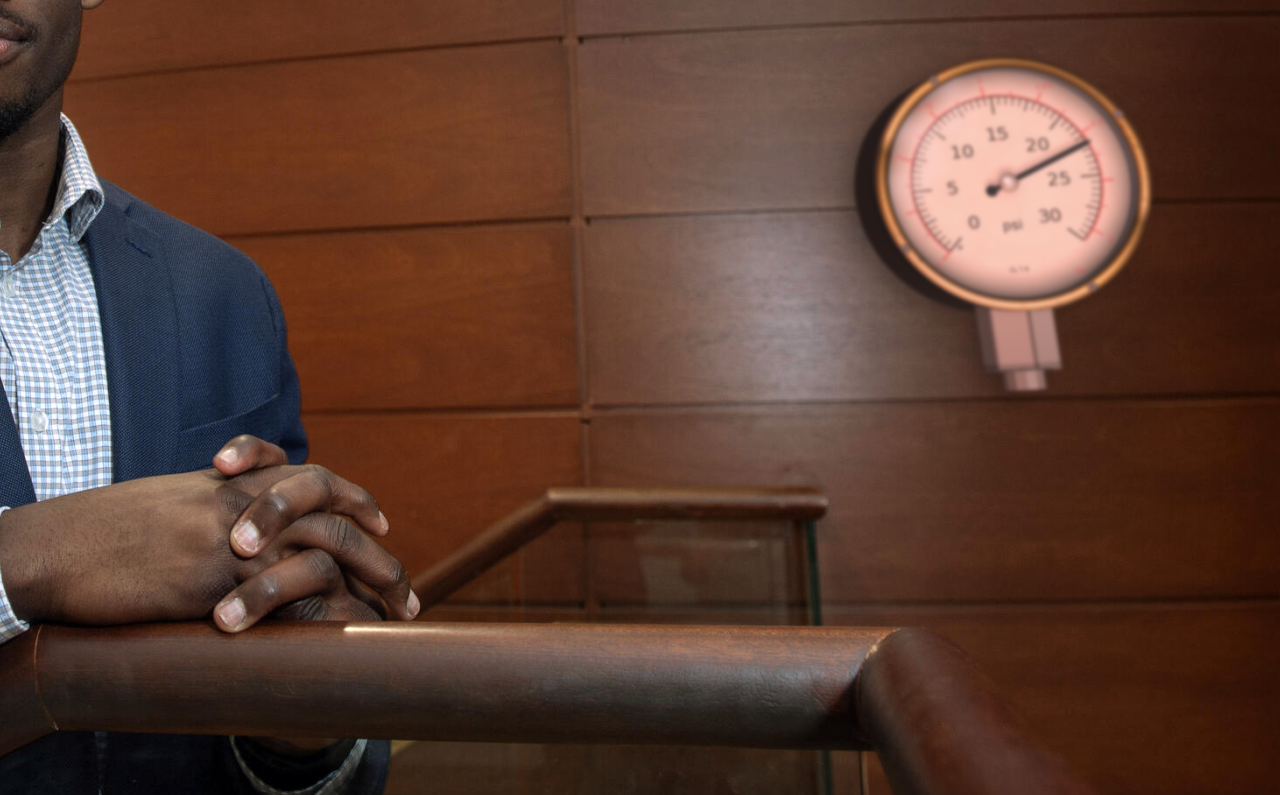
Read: 22.5psi
